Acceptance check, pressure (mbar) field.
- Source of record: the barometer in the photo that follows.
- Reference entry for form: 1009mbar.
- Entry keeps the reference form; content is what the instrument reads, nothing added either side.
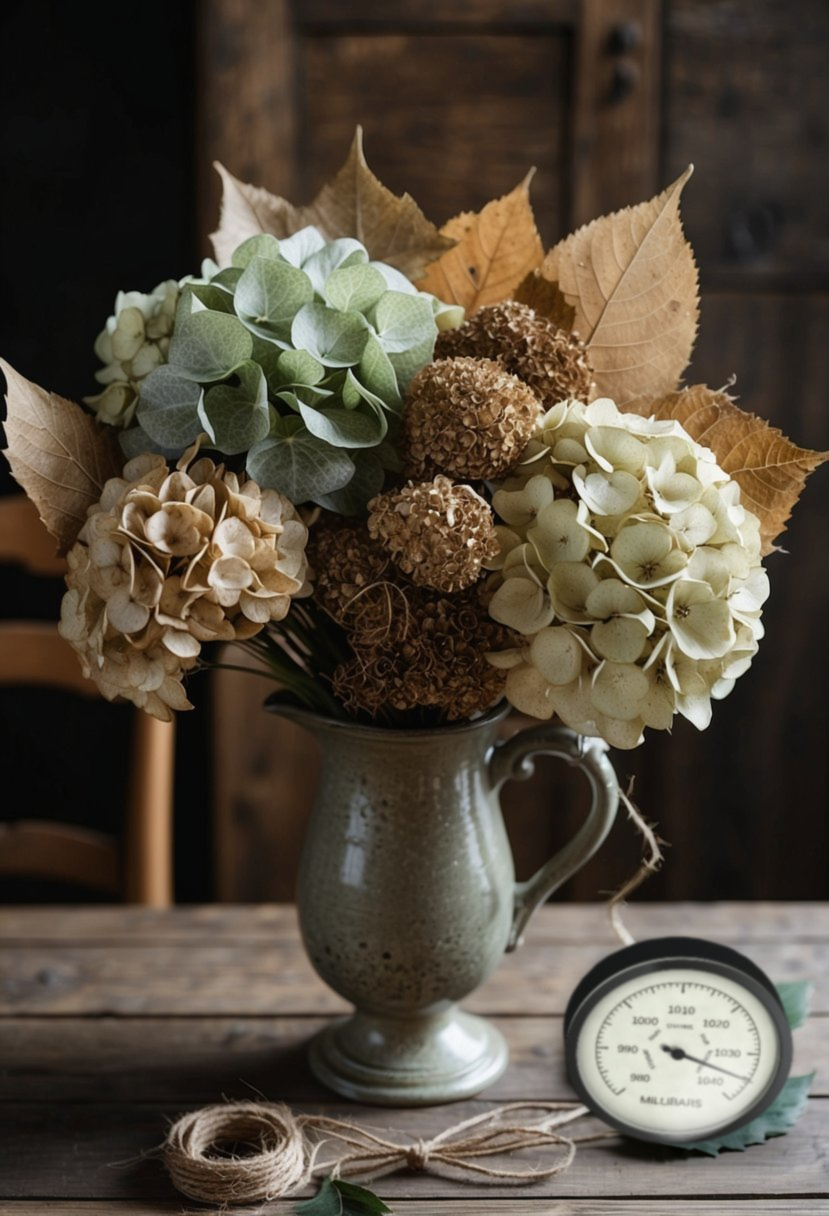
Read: 1035mbar
